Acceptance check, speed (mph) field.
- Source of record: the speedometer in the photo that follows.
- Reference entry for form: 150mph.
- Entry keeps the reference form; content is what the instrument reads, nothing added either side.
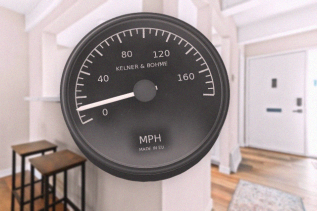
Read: 10mph
